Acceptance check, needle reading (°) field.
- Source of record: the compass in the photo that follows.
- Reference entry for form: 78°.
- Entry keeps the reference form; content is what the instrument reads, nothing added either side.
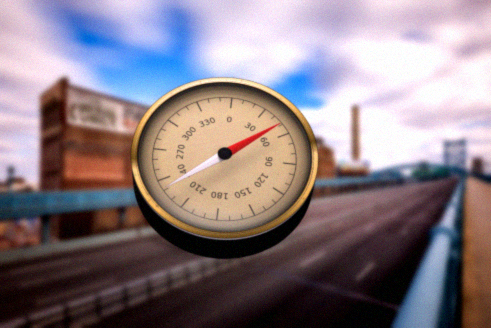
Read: 50°
